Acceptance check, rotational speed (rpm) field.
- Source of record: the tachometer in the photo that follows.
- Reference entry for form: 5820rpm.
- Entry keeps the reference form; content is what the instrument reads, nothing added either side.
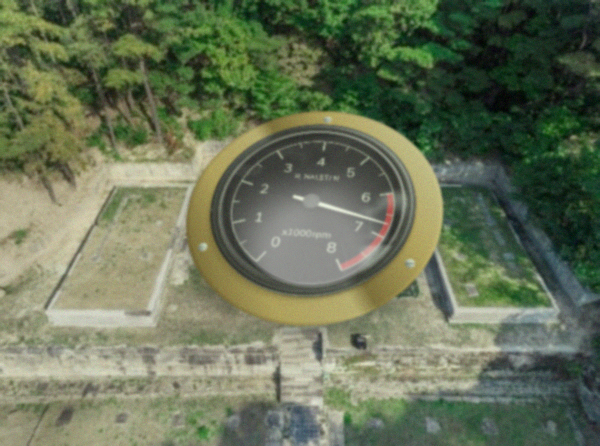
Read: 6750rpm
